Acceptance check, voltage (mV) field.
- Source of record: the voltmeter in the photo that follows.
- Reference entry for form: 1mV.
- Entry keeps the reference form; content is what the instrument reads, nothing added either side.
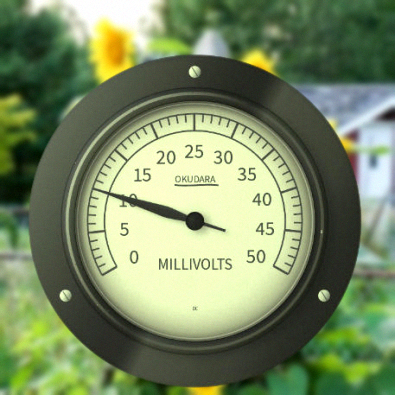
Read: 10mV
